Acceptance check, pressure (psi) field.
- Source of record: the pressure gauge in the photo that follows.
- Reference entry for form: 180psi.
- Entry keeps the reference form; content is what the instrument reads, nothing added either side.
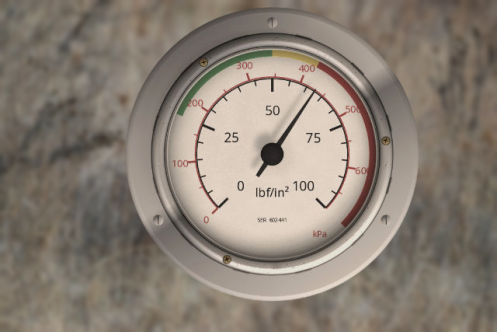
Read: 62.5psi
